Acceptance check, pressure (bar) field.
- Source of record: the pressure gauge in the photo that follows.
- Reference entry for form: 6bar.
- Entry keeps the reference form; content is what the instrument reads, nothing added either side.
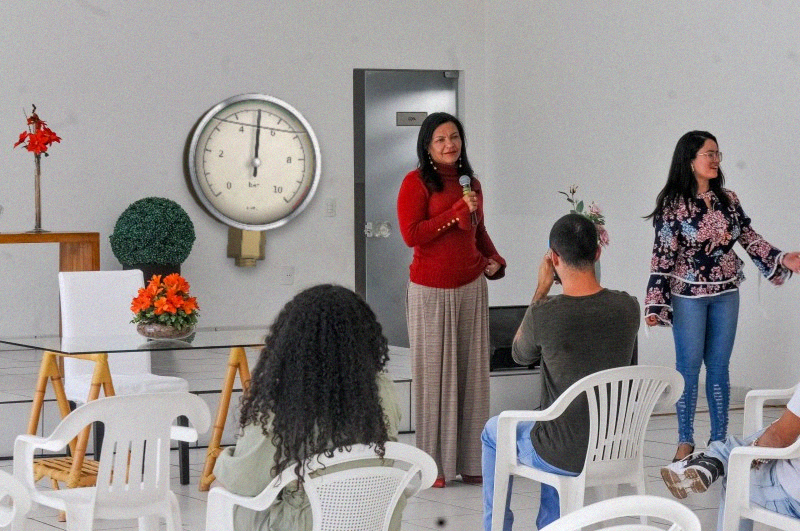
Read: 5bar
